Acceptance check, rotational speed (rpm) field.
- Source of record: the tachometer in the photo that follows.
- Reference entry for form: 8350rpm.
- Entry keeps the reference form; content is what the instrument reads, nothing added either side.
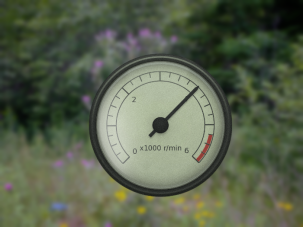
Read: 4000rpm
